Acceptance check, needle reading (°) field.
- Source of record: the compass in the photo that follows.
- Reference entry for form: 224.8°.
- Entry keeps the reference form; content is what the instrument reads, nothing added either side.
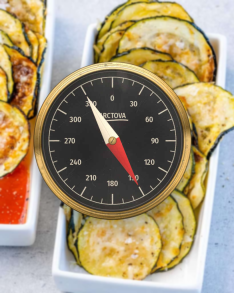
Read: 150°
